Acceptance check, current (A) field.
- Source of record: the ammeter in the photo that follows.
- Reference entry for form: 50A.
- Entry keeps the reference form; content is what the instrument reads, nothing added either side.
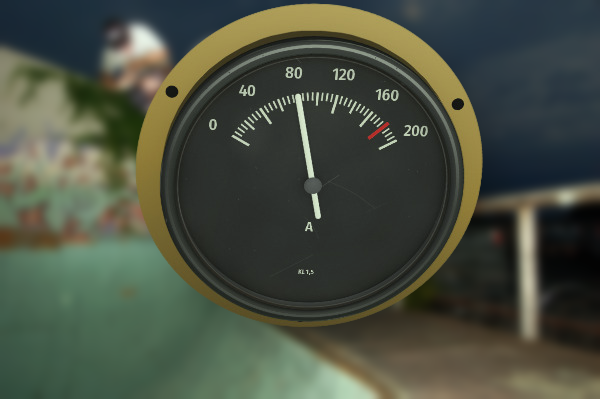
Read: 80A
